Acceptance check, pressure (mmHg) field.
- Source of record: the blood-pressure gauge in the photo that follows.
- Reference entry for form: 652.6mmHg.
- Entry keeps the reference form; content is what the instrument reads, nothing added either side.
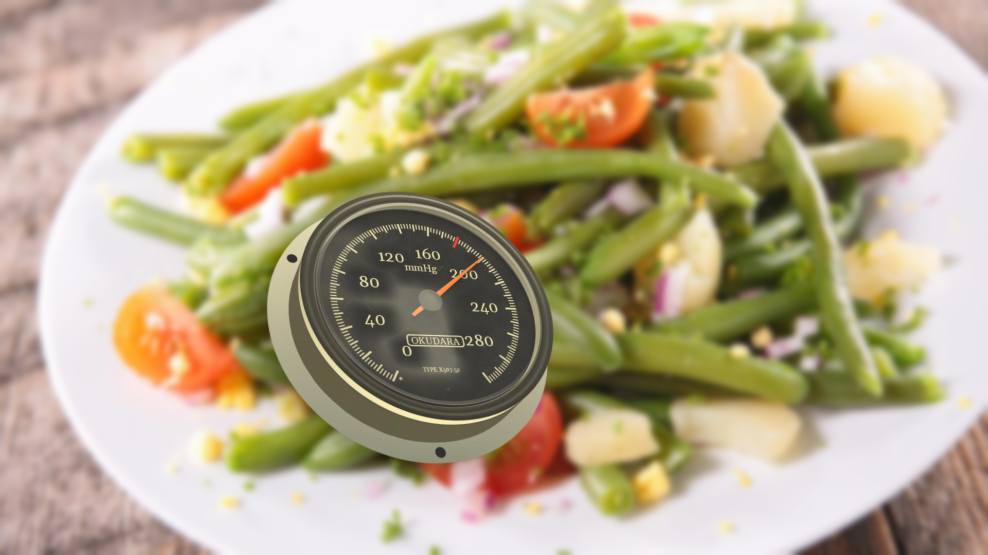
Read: 200mmHg
